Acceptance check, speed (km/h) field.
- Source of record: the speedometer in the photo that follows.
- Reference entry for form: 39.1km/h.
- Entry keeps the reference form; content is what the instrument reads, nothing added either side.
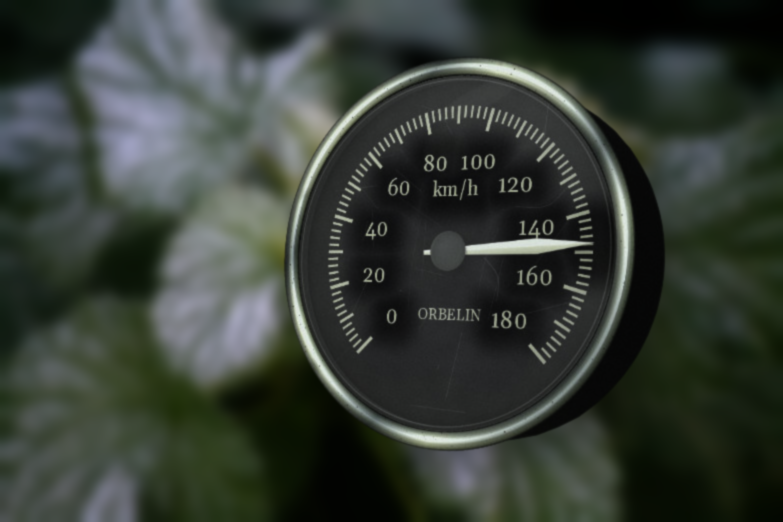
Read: 148km/h
